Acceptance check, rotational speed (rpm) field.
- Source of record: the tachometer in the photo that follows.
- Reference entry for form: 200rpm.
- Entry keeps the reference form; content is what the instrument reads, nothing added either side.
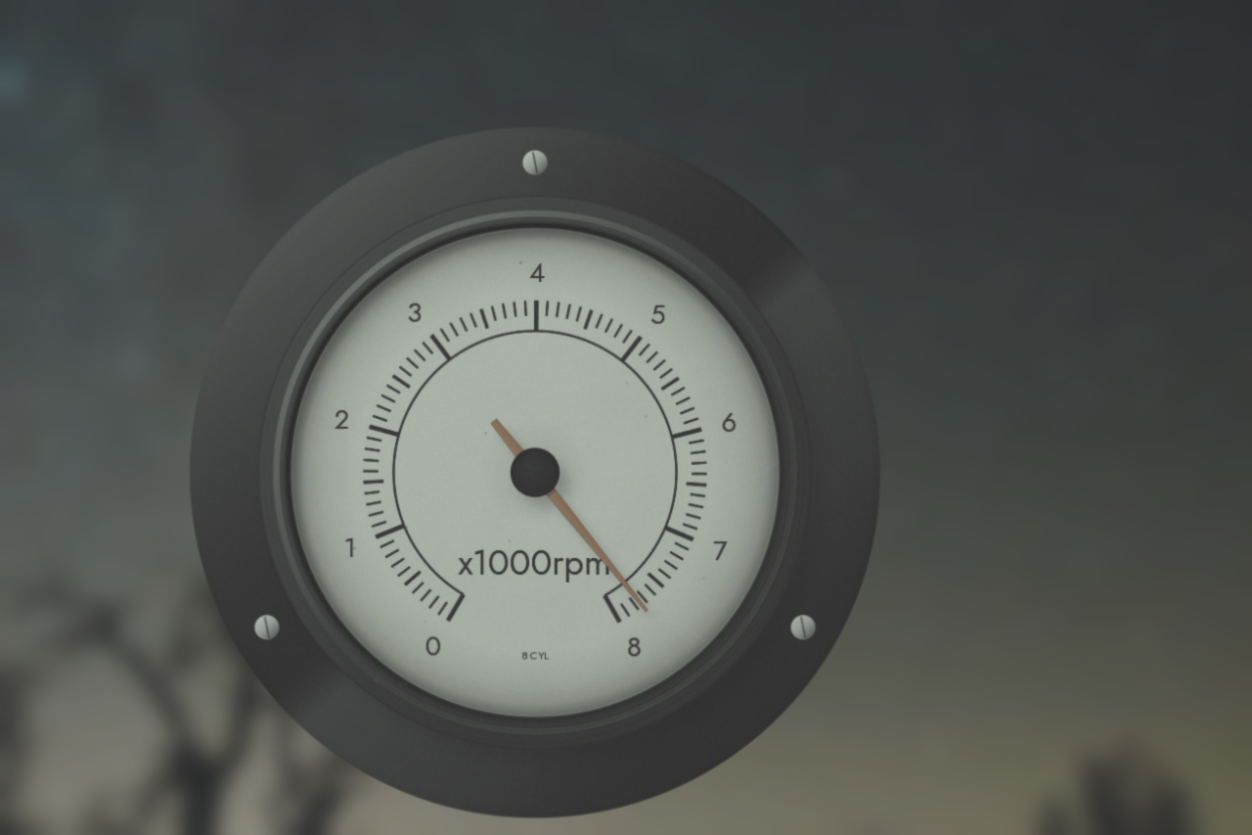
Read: 7750rpm
